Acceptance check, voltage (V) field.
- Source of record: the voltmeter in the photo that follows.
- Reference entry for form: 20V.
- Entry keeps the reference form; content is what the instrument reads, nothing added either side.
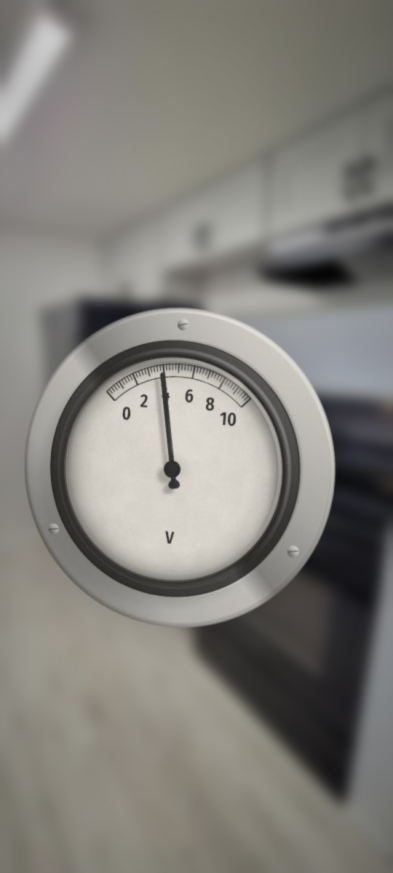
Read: 4V
